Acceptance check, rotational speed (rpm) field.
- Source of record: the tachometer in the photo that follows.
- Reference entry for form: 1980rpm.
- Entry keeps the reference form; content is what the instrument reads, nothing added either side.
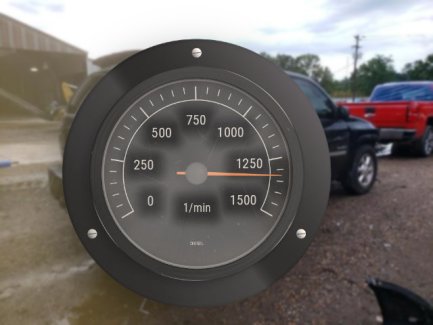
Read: 1325rpm
